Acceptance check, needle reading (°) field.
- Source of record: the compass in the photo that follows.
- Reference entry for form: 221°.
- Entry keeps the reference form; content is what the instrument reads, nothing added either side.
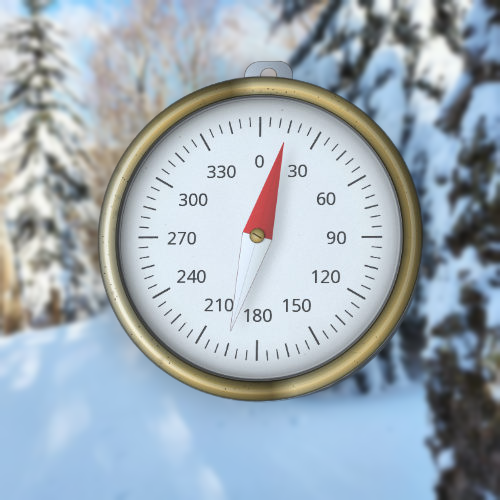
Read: 15°
